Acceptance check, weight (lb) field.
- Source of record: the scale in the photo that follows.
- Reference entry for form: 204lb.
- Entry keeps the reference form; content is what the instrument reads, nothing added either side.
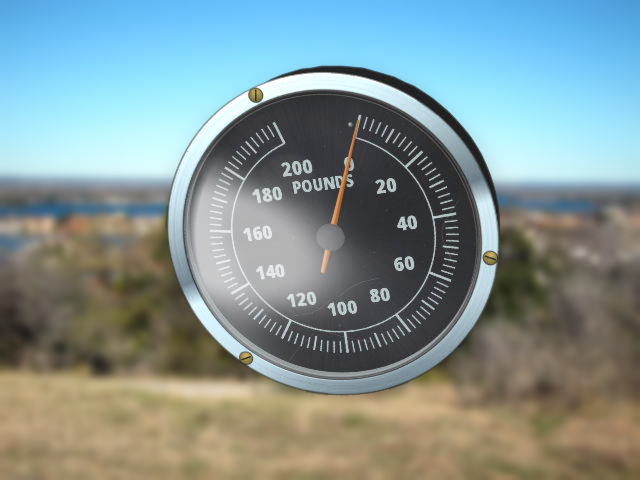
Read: 0lb
